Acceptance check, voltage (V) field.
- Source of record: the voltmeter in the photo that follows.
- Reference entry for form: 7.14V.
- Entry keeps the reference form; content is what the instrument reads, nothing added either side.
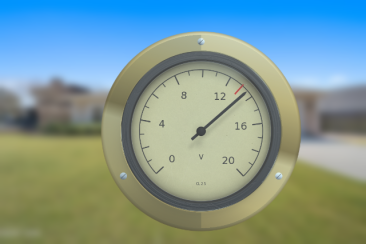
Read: 13.5V
